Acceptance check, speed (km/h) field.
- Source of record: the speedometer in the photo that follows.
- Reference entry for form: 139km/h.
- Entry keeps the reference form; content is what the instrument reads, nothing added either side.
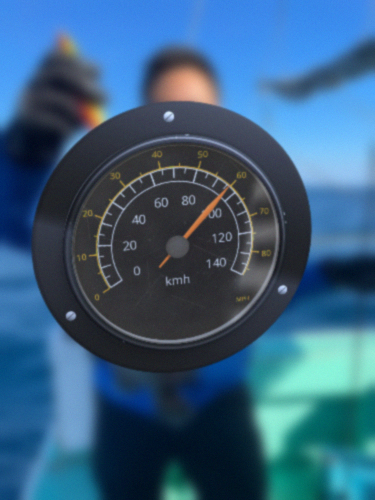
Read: 95km/h
